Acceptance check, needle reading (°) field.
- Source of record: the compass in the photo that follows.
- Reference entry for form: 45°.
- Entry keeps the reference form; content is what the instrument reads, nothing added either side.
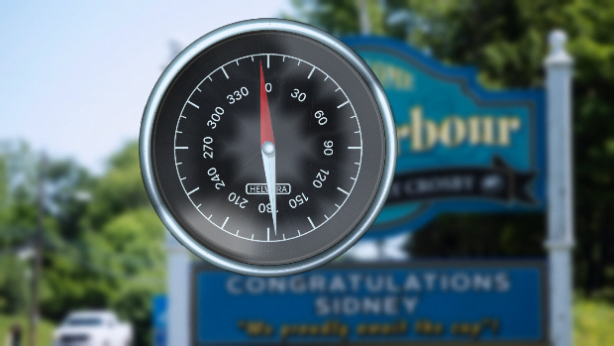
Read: 355°
